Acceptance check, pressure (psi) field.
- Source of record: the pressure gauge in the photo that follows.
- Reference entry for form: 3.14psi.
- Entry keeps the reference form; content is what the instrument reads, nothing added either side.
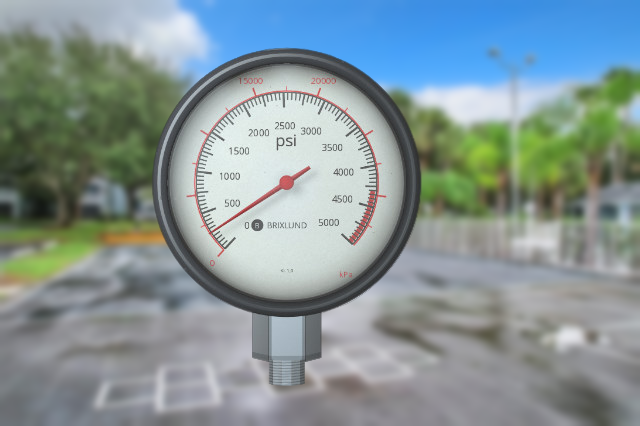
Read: 250psi
